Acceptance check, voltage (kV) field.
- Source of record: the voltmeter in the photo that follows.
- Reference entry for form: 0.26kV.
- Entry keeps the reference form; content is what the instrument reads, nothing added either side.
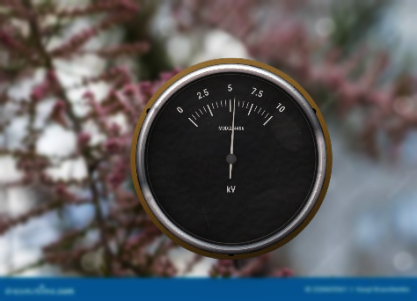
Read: 5.5kV
